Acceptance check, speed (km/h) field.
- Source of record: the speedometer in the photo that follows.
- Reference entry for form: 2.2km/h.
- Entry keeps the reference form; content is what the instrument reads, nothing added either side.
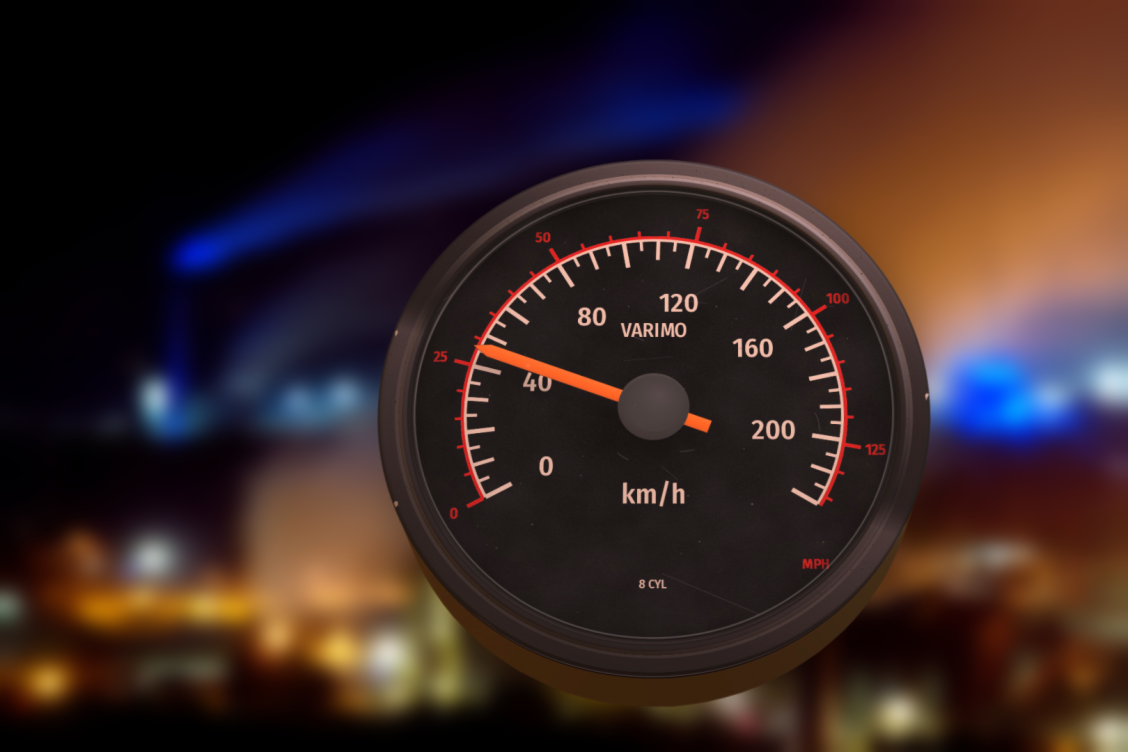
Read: 45km/h
